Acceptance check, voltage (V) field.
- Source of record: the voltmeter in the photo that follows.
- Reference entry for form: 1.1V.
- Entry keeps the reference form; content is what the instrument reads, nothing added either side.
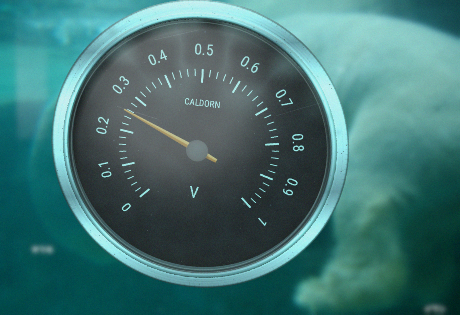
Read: 0.26V
